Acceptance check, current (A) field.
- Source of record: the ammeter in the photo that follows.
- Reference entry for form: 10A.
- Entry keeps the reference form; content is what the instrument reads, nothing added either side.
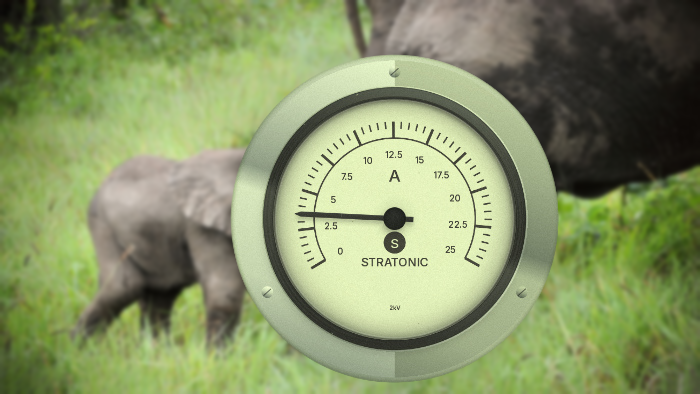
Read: 3.5A
